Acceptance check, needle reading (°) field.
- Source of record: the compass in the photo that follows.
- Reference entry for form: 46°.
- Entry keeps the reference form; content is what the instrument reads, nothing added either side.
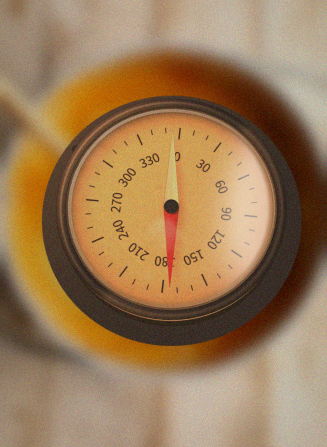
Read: 175°
